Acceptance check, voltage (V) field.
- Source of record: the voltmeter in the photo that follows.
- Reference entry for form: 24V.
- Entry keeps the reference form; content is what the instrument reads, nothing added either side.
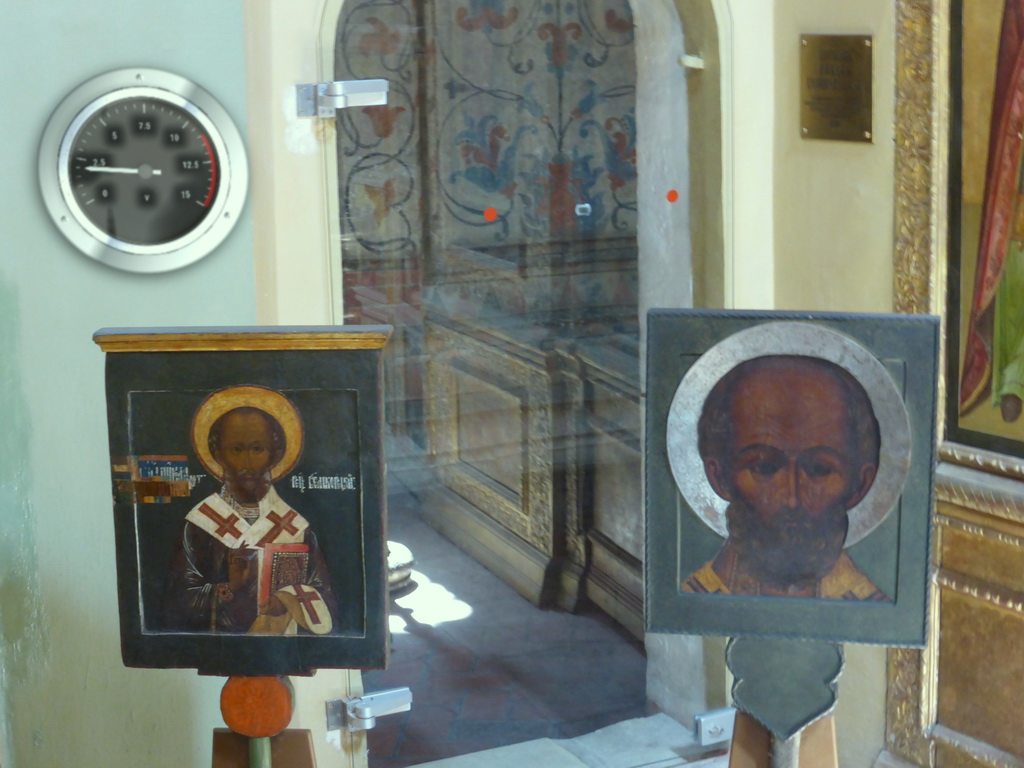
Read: 2V
